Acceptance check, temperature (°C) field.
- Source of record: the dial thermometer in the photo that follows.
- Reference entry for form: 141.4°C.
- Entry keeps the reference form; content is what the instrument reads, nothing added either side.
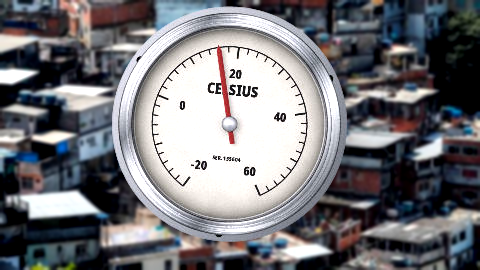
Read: 16°C
